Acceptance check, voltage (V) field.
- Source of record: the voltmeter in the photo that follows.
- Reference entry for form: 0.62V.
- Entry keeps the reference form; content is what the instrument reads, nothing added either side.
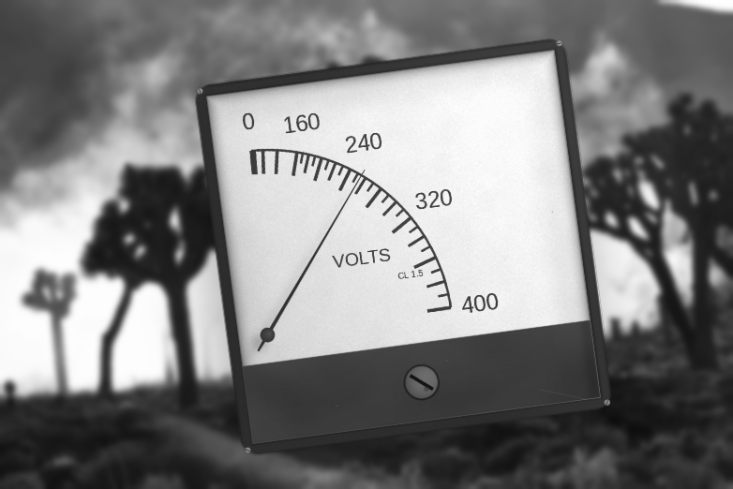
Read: 255V
